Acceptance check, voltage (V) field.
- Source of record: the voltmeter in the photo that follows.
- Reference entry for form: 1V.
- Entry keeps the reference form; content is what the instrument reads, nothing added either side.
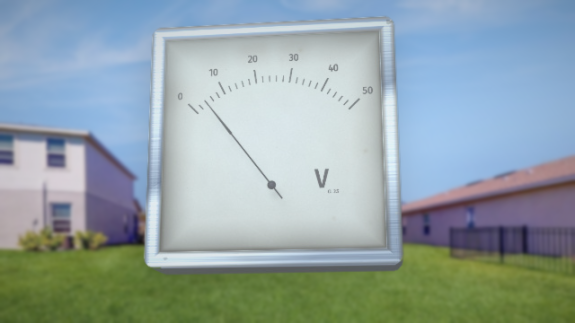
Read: 4V
